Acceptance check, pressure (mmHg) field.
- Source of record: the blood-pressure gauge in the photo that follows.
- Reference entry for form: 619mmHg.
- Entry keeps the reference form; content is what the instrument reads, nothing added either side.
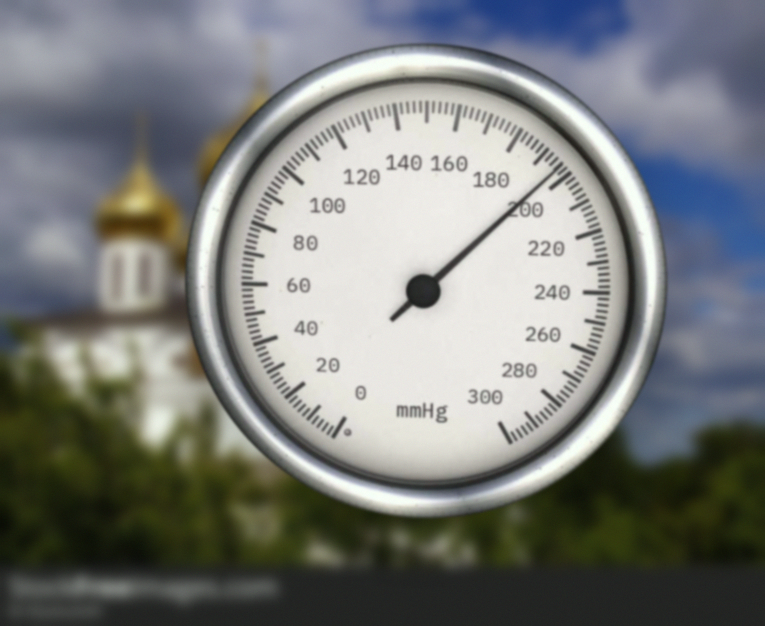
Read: 196mmHg
